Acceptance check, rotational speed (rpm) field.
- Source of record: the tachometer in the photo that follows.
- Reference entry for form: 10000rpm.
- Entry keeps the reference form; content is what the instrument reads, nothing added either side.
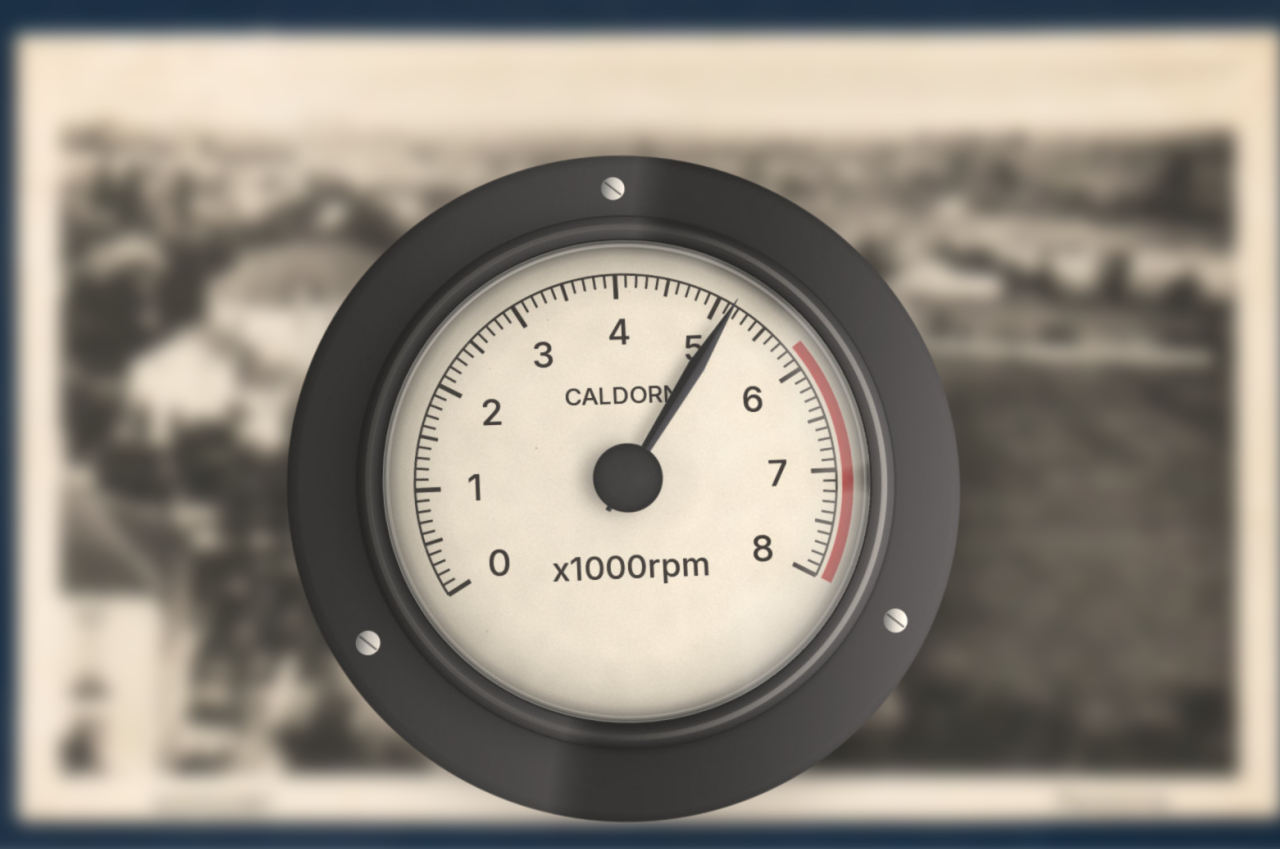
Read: 5150rpm
